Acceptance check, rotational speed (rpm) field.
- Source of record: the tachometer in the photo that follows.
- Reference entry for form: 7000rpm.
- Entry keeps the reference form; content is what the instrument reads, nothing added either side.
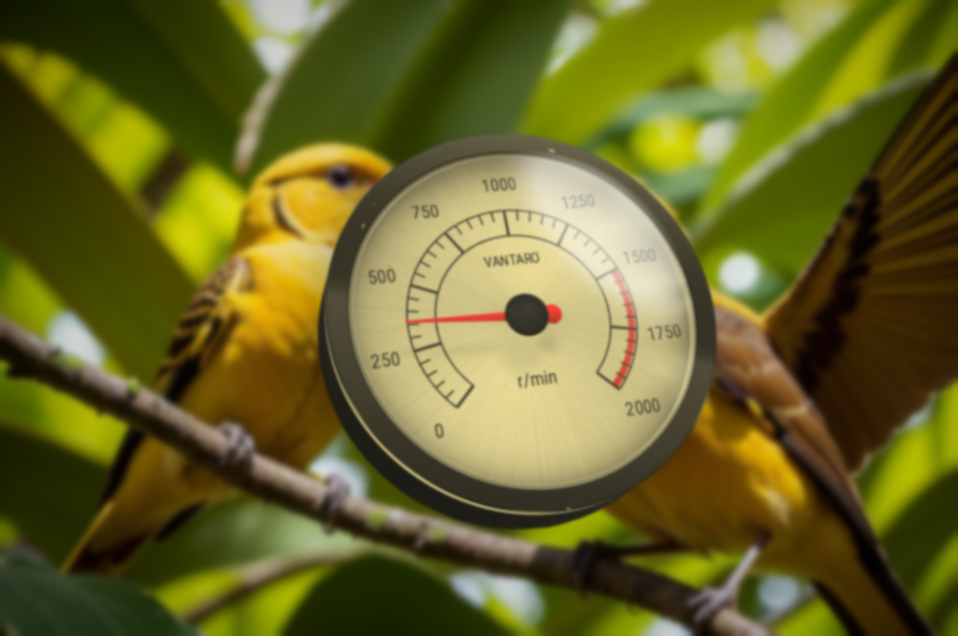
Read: 350rpm
